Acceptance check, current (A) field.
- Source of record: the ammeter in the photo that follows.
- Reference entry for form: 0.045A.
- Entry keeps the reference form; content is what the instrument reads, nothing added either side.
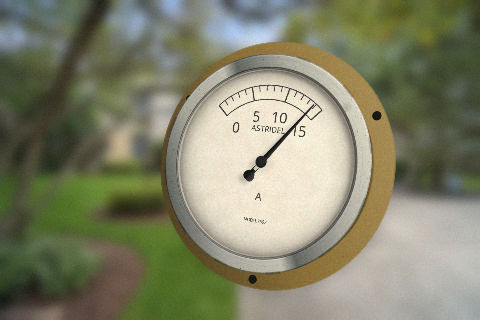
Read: 14A
